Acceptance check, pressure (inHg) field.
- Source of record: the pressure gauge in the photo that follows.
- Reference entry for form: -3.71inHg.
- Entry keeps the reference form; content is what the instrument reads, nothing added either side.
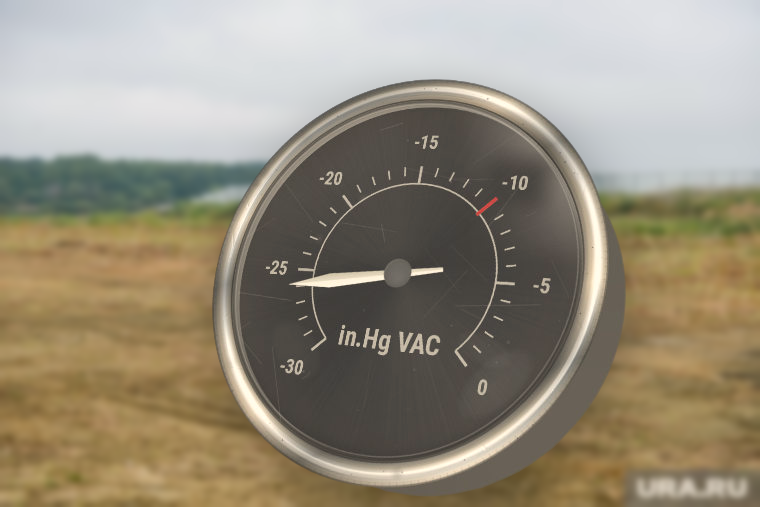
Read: -26inHg
